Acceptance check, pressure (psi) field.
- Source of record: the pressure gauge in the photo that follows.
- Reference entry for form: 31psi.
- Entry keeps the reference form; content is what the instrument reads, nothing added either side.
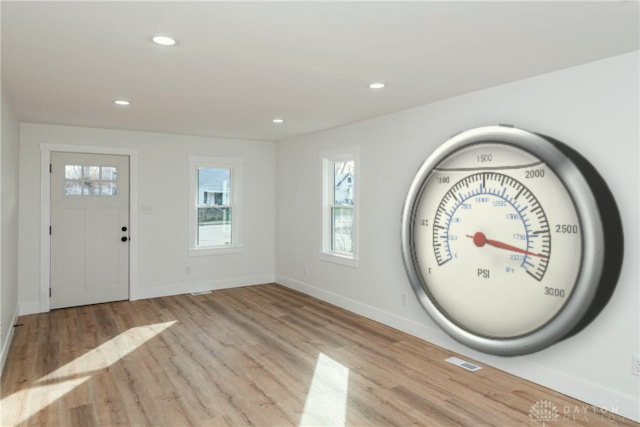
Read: 2750psi
